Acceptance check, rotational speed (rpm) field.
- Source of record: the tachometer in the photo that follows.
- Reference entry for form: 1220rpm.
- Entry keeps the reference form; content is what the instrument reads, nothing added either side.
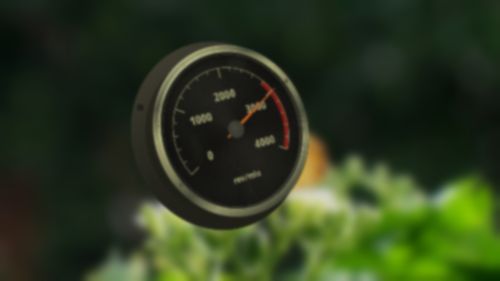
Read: 3000rpm
